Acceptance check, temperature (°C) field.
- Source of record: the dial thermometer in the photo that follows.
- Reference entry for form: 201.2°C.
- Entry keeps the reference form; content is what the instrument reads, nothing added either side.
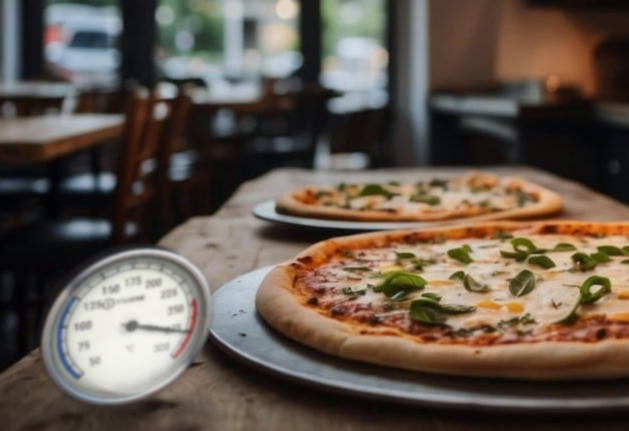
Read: 275°C
